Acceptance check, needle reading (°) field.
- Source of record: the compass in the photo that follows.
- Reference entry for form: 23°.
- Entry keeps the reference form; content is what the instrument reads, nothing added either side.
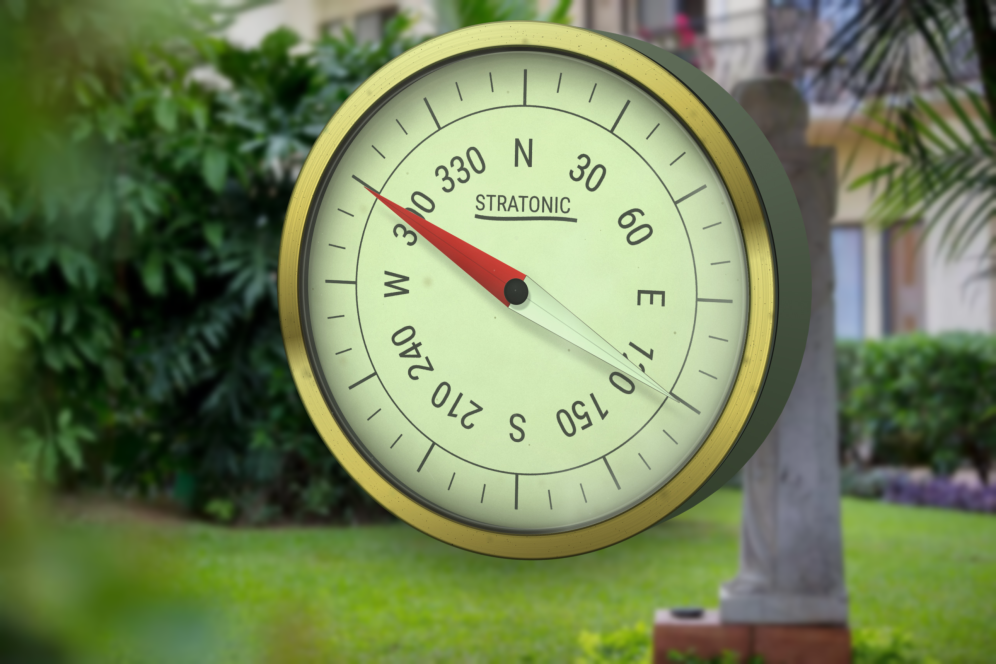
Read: 300°
